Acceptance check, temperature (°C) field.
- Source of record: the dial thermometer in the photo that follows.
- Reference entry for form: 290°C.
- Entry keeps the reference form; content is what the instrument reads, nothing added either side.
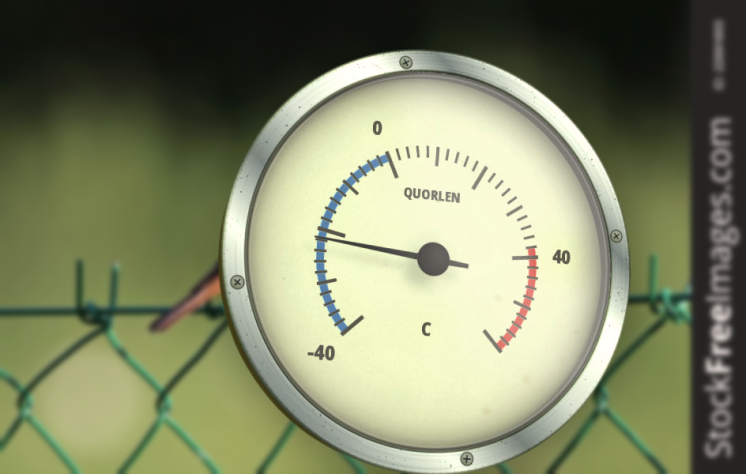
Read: -22°C
